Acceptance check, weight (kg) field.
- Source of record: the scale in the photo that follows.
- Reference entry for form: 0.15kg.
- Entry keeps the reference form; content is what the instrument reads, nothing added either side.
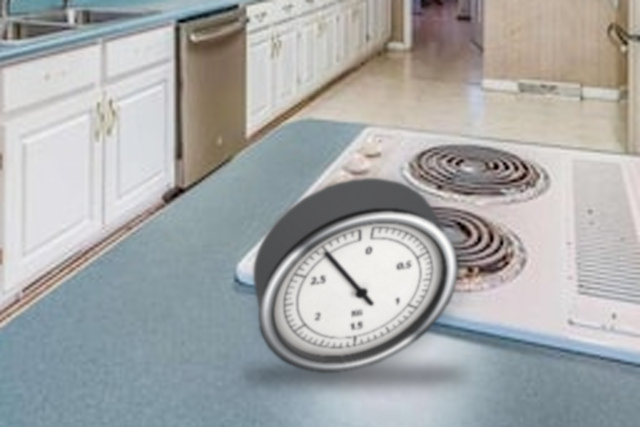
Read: 2.75kg
